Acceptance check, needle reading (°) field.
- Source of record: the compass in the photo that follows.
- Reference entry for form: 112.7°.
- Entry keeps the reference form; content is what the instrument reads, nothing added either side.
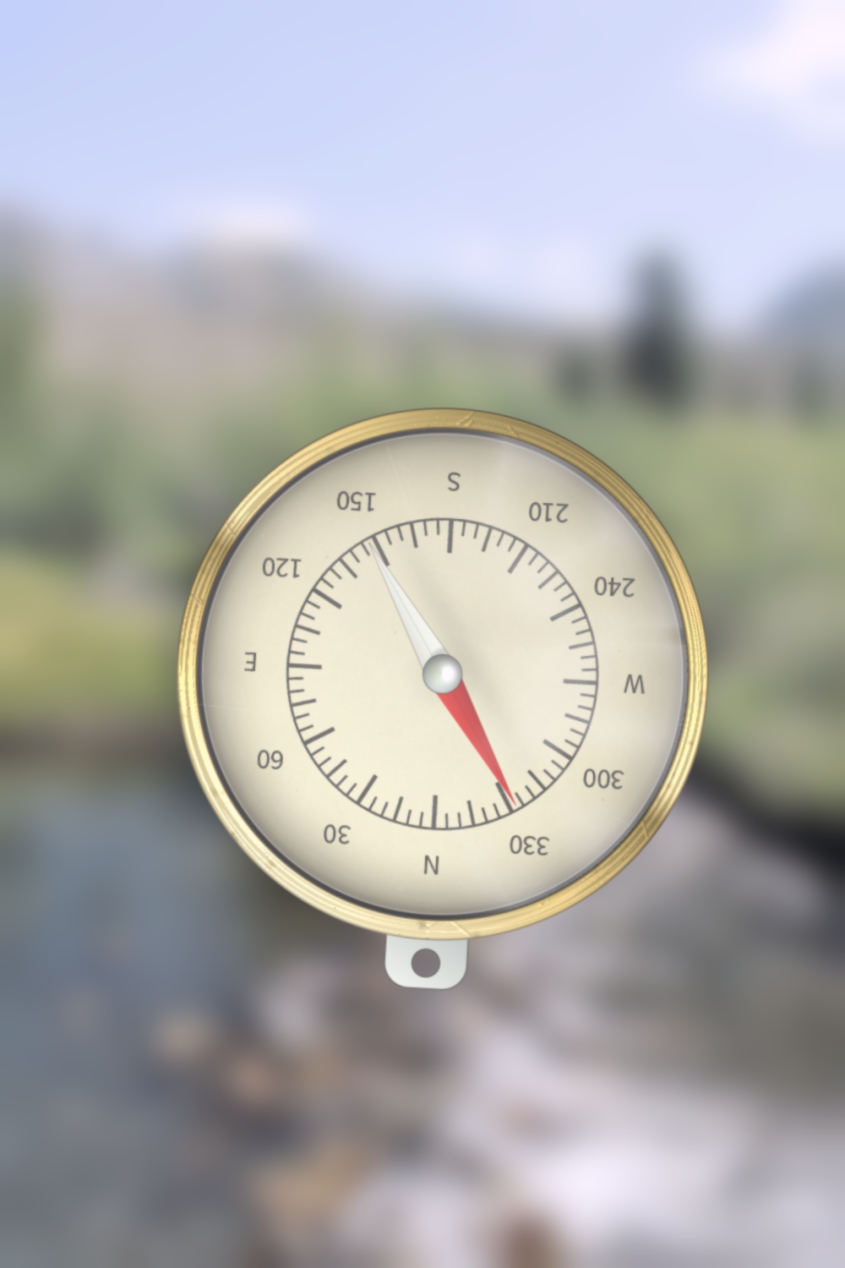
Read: 327.5°
